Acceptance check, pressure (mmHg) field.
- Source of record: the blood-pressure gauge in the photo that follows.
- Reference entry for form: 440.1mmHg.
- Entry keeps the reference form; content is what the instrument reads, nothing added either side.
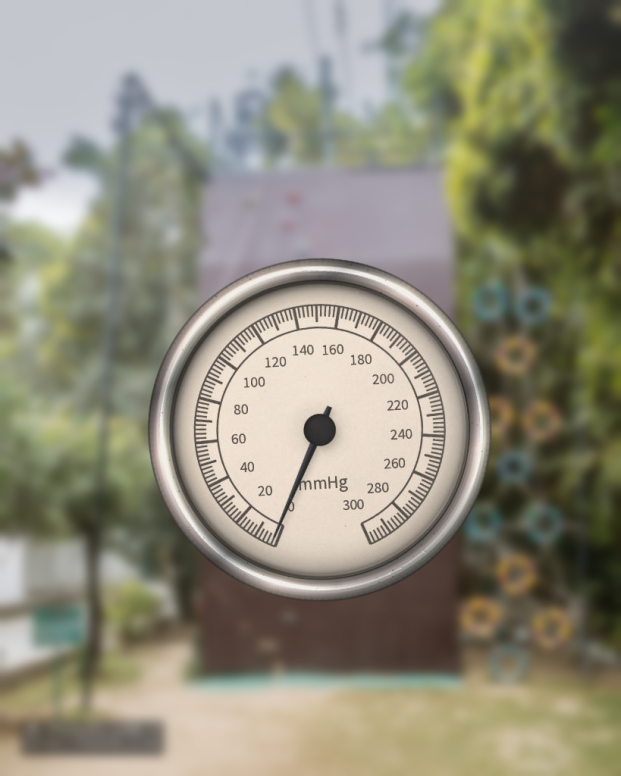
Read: 2mmHg
